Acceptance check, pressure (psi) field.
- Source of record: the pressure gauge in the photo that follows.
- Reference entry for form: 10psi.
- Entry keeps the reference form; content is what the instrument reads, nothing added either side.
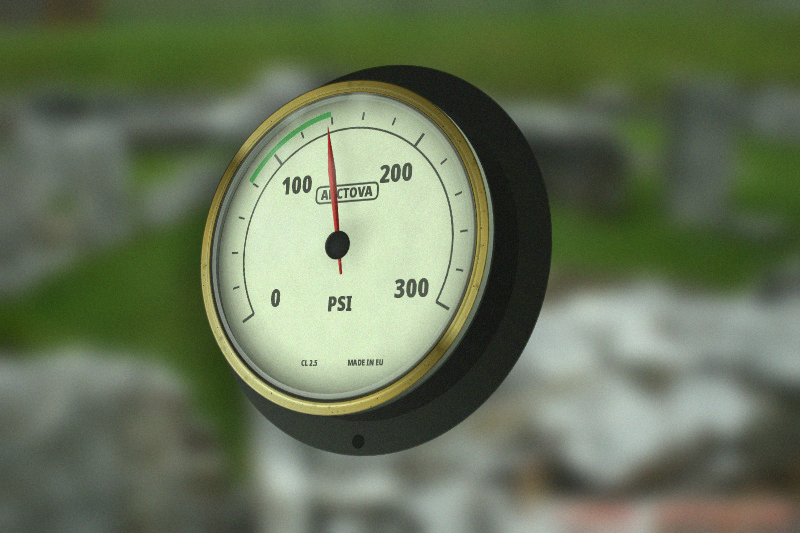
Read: 140psi
